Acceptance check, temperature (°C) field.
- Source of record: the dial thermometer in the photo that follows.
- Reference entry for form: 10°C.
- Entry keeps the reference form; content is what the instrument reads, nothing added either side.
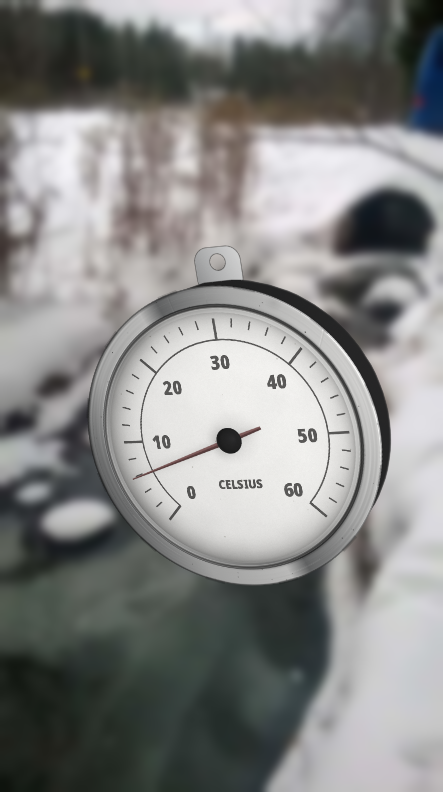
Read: 6°C
